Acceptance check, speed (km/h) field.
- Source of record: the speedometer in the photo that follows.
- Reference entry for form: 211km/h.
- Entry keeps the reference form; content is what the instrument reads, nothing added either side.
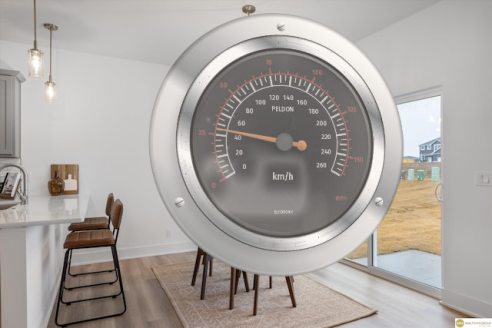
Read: 45km/h
